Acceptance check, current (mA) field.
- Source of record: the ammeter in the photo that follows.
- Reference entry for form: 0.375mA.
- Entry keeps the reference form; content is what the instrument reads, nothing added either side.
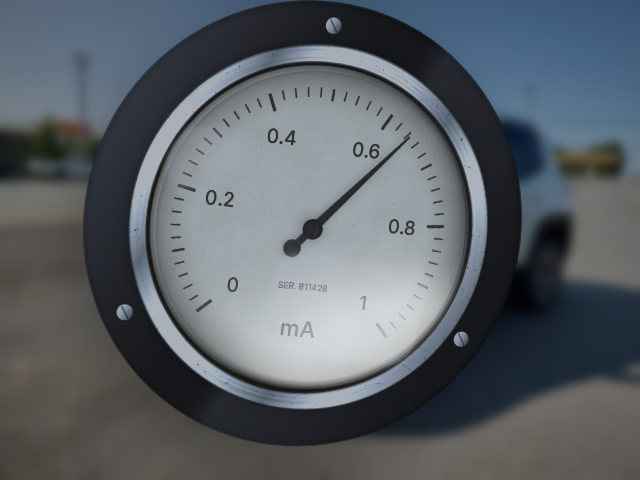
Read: 0.64mA
